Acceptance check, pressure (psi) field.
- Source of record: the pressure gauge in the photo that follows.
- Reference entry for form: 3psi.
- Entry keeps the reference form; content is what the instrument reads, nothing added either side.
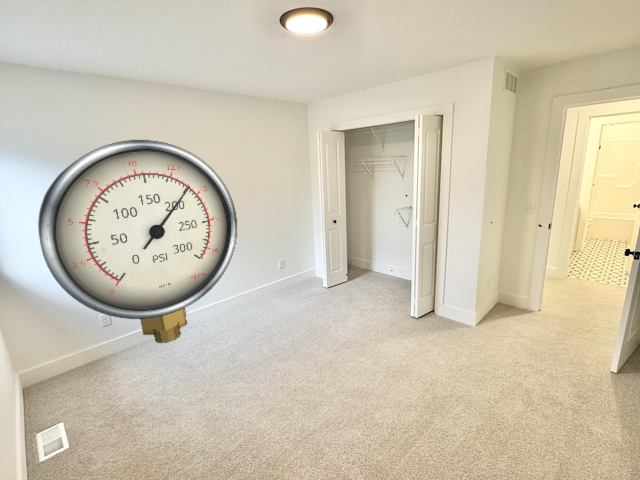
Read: 200psi
